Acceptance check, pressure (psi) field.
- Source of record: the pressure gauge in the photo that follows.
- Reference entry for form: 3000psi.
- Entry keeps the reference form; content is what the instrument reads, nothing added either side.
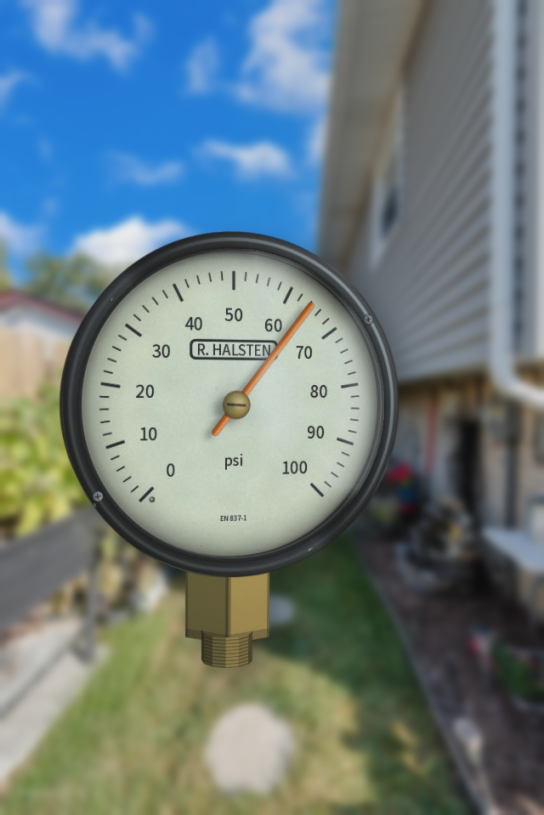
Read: 64psi
